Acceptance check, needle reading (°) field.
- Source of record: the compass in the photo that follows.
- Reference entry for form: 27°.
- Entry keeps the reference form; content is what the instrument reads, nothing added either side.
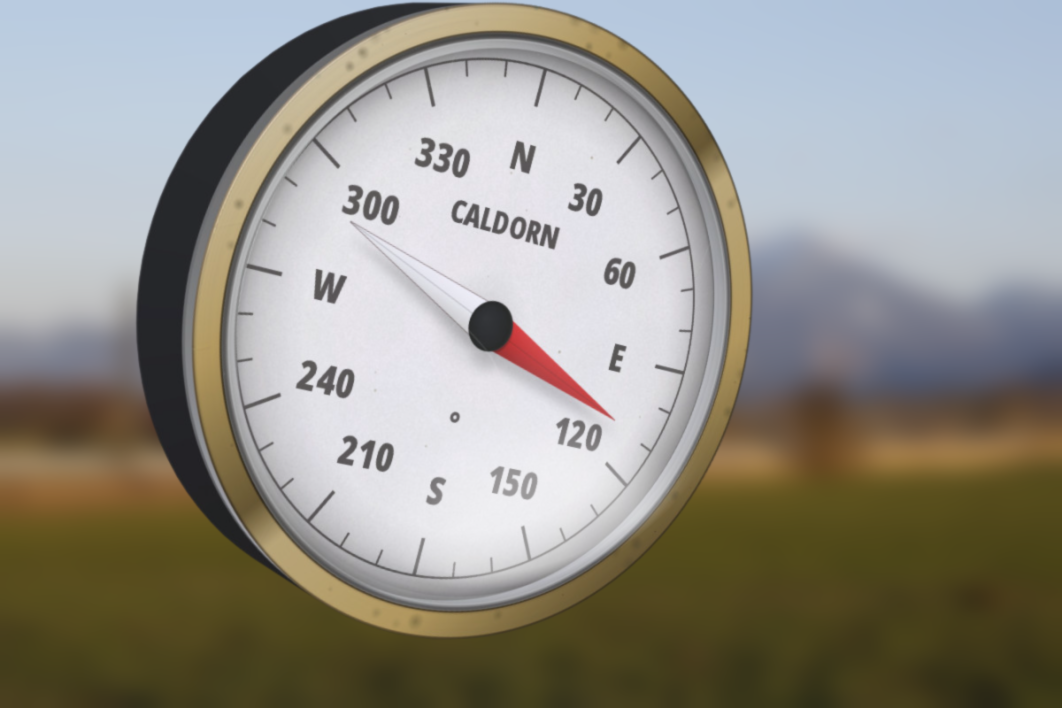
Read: 110°
